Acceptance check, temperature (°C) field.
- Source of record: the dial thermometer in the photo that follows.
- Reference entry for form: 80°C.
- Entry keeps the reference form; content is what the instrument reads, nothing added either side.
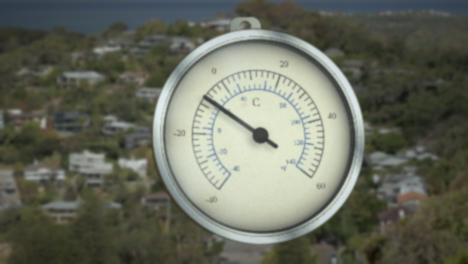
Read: -8°C
